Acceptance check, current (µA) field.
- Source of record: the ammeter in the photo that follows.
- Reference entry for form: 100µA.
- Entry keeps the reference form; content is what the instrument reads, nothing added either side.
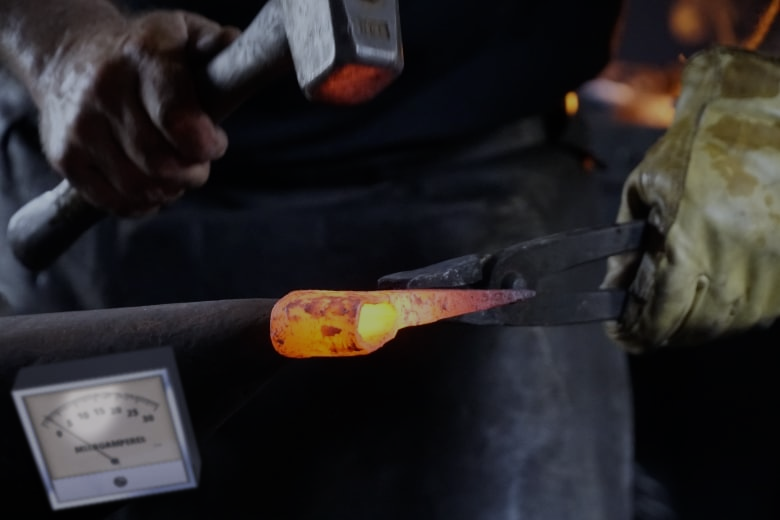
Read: 2.5µA
